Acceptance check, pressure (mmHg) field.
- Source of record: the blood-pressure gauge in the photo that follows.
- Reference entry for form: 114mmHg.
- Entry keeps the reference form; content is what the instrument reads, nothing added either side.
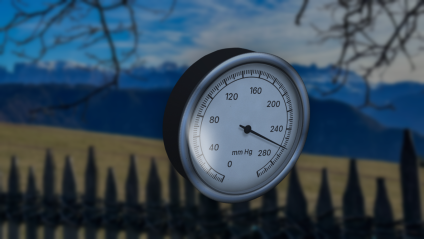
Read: 260mmHg
